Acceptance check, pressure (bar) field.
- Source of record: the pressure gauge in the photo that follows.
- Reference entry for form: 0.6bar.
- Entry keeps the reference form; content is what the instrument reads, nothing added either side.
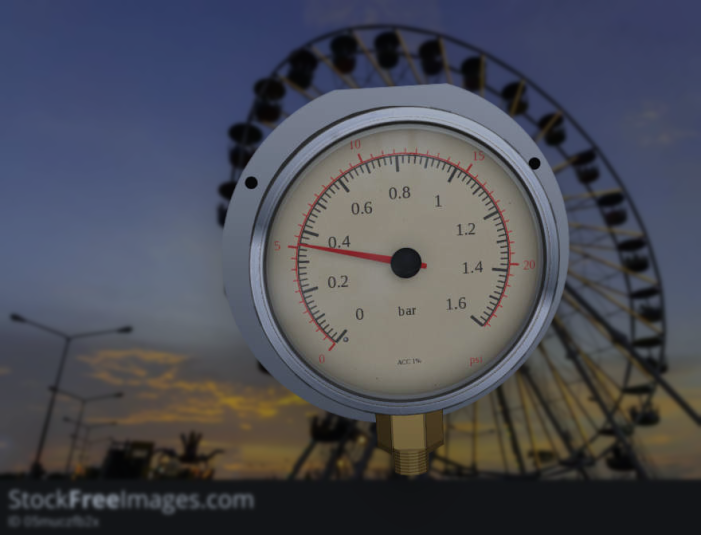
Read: 0.36bar
